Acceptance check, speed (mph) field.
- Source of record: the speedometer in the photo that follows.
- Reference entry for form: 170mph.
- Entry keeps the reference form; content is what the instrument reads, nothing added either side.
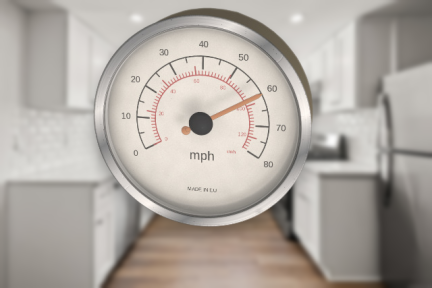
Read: 60mph
